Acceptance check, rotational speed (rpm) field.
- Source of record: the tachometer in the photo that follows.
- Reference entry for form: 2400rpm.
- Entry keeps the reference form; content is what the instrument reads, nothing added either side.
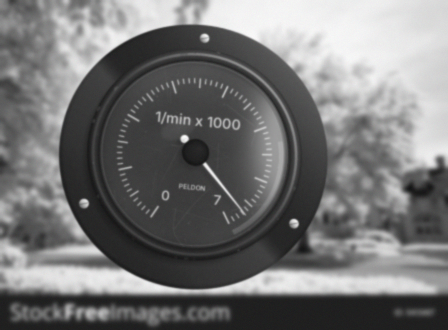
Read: 6700rpm
